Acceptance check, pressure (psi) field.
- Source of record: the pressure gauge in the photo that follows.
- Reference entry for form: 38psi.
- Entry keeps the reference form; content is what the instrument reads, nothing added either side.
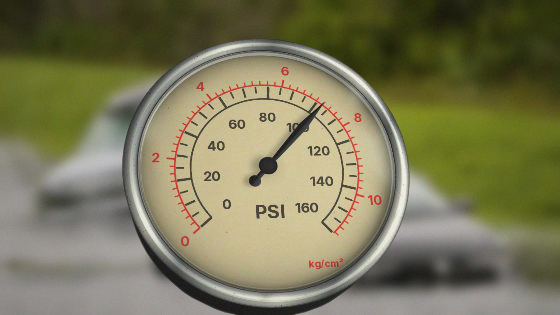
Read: 102.5psi
